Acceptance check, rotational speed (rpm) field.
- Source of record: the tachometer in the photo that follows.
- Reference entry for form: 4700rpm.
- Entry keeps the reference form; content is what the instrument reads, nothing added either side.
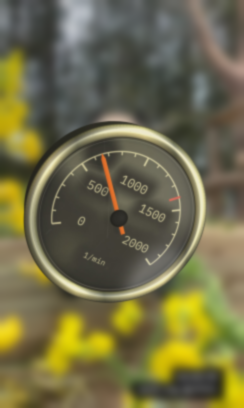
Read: 650rpm
